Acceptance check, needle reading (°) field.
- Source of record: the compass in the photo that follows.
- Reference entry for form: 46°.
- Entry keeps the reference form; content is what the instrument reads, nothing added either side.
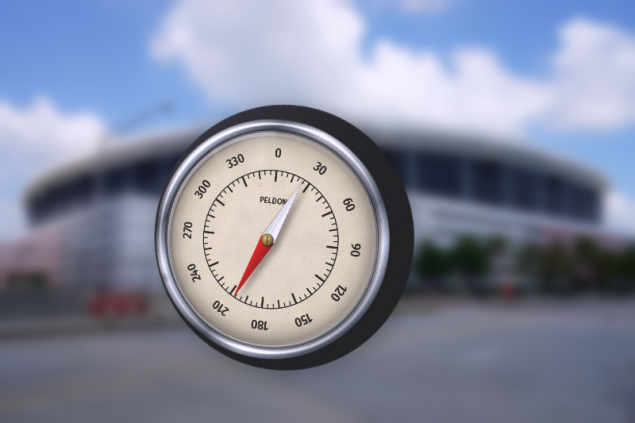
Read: 205°
